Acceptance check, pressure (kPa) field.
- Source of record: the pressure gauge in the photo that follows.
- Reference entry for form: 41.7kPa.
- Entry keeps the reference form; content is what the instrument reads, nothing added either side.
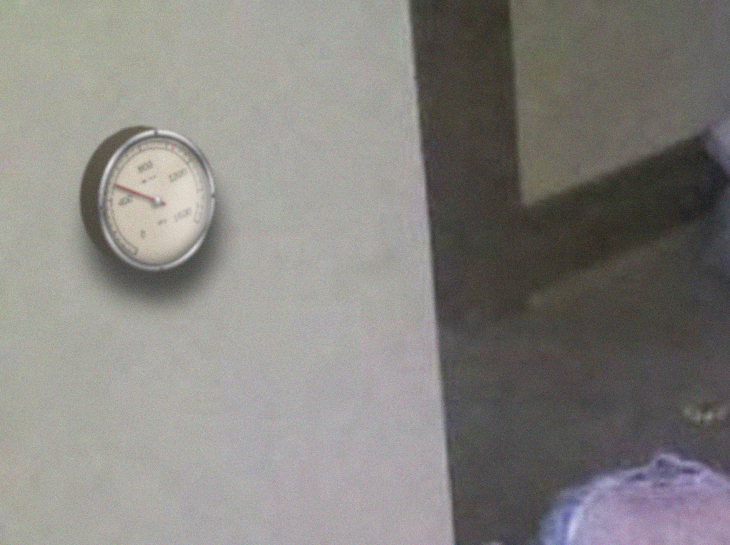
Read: 500kPa
